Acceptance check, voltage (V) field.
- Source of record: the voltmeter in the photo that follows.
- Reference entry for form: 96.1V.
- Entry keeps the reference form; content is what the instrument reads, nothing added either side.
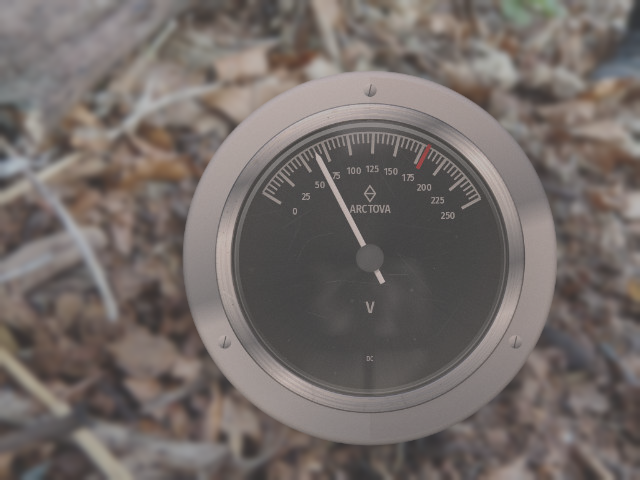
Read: 65V
